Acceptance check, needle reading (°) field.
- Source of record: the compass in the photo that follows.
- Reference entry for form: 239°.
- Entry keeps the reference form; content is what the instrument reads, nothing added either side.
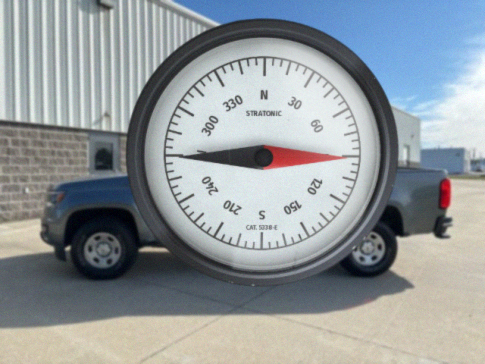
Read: 90°
